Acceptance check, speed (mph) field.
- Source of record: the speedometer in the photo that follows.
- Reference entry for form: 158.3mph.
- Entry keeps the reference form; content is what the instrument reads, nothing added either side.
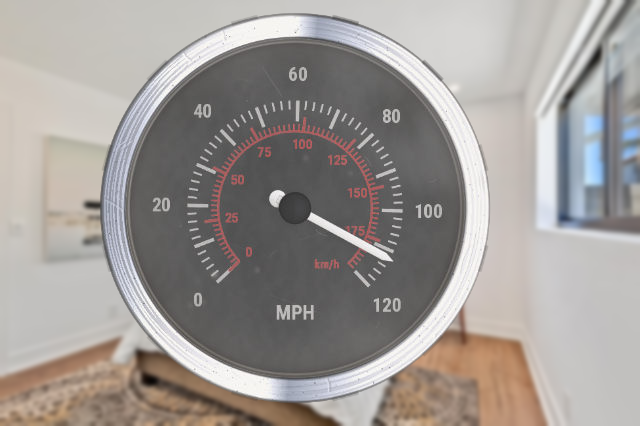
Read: 112mph
